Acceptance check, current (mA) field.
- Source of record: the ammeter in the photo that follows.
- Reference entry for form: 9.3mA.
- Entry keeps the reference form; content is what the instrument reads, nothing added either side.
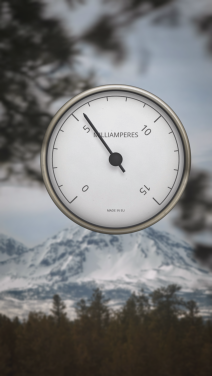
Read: 5.5mA
